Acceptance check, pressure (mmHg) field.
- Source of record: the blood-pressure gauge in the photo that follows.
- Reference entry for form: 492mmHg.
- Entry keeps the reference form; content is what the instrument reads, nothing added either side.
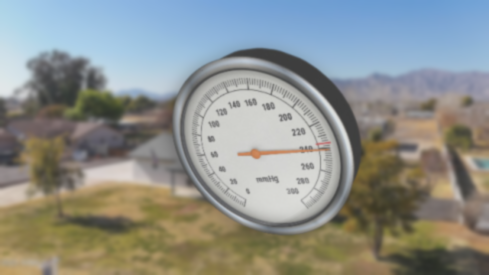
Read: 240mmHg
